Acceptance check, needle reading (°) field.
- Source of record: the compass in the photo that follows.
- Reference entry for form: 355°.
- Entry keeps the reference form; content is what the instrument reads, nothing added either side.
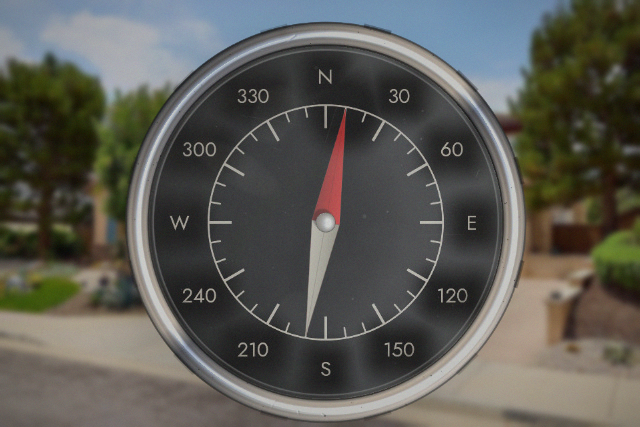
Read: 10°
